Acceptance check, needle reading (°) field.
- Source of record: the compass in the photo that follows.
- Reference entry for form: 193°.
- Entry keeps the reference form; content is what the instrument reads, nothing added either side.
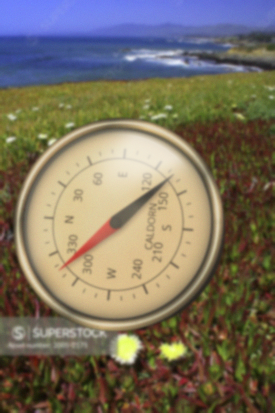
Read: 315°
